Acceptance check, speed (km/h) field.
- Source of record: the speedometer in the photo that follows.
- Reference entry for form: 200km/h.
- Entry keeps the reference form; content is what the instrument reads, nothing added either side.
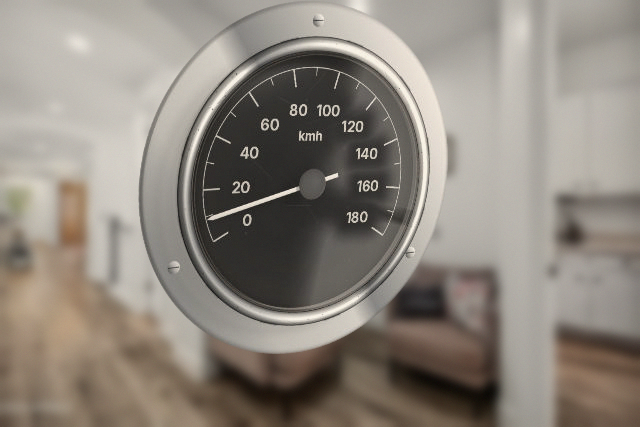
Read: 10km/h
